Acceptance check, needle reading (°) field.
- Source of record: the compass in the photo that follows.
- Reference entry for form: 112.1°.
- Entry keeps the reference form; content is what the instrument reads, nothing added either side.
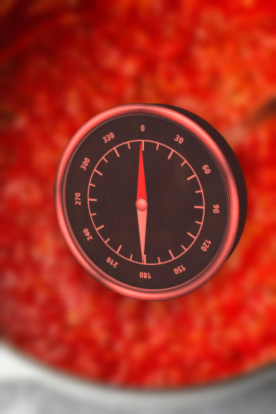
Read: 0°
